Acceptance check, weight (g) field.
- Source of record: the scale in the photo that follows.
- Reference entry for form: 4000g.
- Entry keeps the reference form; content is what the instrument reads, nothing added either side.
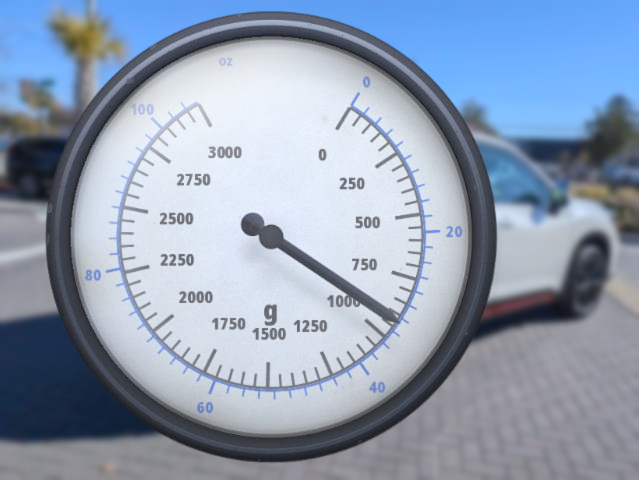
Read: 925g
